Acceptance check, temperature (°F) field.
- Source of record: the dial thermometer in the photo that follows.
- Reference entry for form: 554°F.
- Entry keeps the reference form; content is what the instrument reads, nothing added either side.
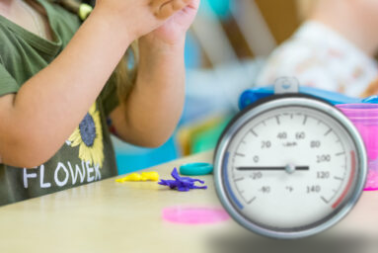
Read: -10°F
